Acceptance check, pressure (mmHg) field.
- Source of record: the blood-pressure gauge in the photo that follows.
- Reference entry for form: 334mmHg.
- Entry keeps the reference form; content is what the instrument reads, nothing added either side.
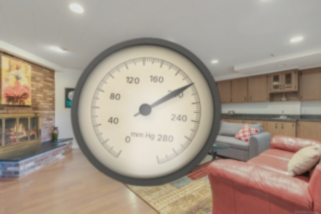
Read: 200mmHg
